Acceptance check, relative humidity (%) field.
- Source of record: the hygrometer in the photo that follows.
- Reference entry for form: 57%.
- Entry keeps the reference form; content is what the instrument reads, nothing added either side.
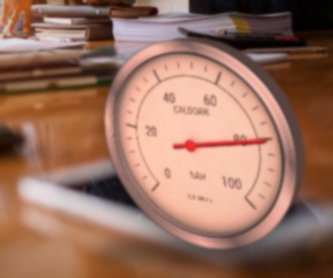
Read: 80%
